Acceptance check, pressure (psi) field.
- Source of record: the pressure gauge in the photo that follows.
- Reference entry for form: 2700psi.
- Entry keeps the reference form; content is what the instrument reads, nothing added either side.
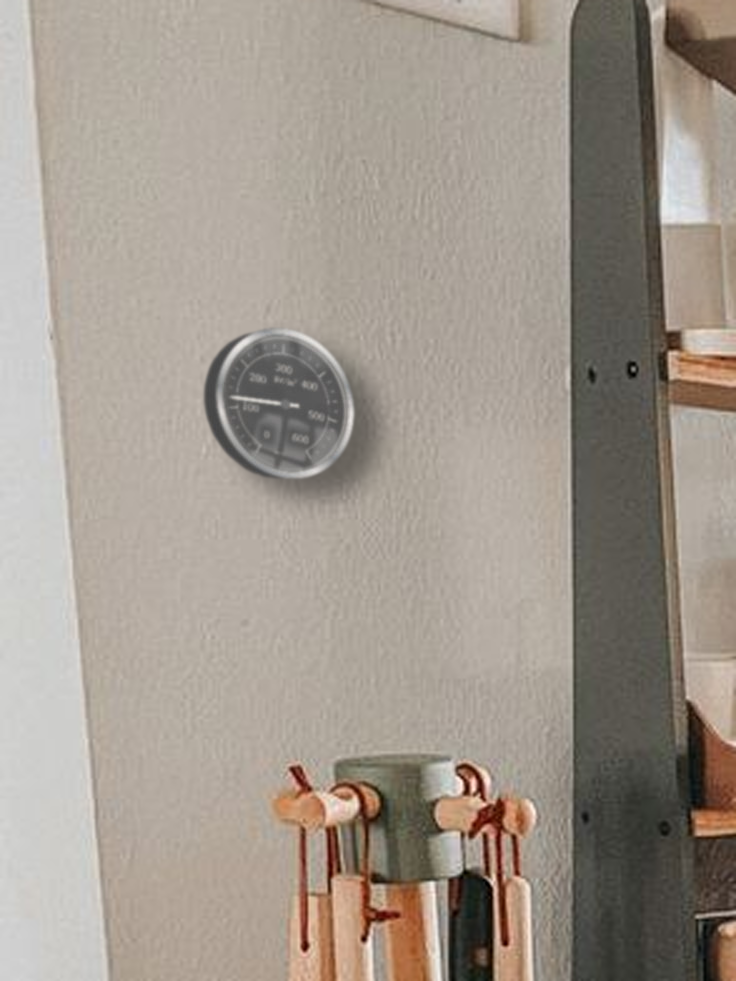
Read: 120psi
